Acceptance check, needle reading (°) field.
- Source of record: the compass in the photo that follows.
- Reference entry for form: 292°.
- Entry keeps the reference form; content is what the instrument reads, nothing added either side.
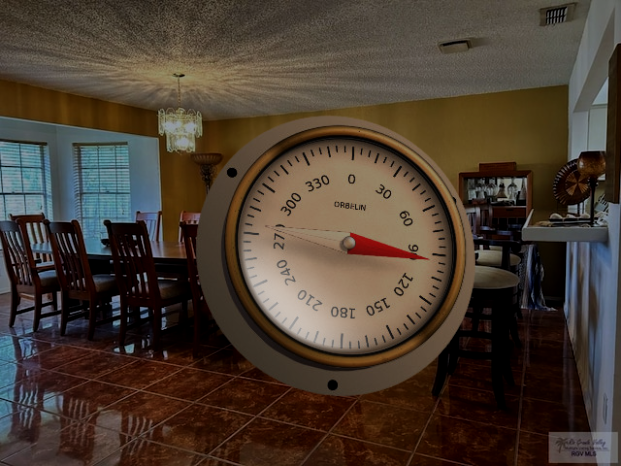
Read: 95°
